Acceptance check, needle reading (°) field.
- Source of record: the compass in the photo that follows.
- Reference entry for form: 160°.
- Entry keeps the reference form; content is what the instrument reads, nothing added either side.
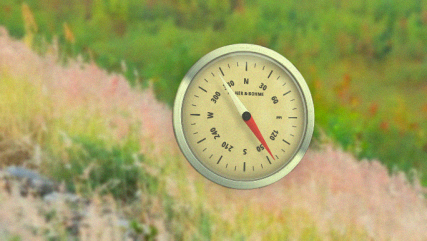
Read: 145°
